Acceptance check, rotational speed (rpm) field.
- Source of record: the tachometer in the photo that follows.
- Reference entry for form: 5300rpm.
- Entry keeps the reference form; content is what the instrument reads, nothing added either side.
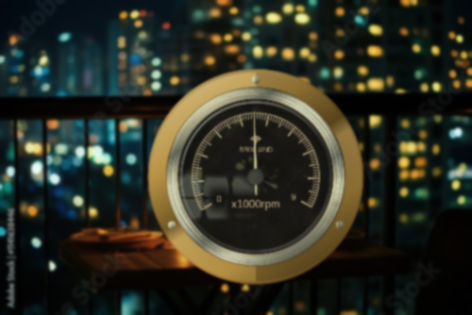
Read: 4500rpm
